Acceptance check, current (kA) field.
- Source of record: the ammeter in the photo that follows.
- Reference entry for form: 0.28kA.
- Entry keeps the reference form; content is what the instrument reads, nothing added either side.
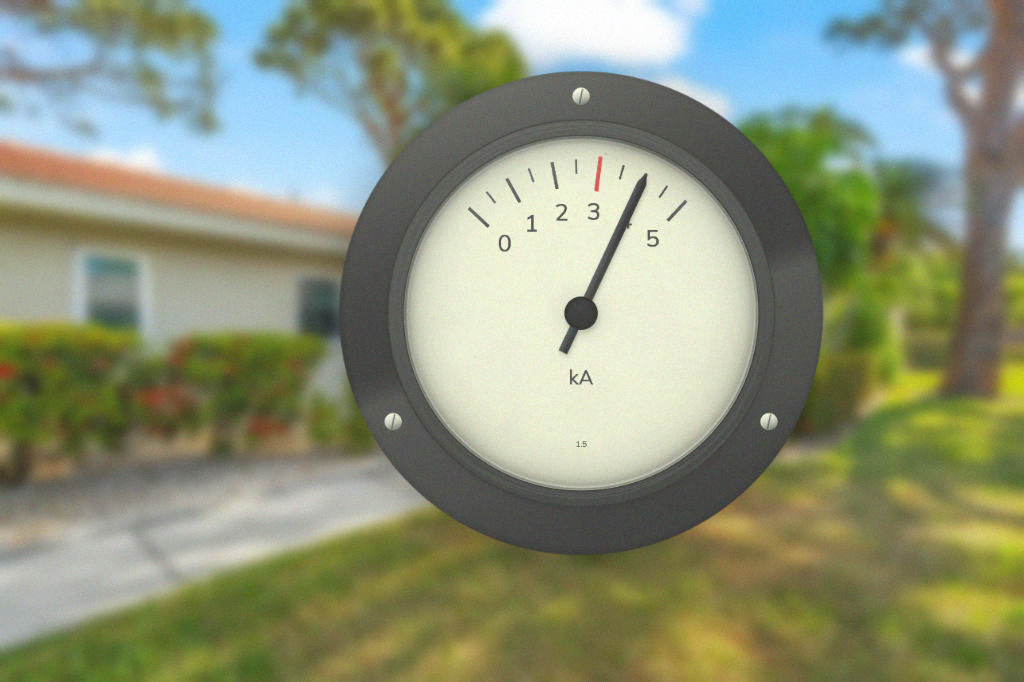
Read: 4kA
